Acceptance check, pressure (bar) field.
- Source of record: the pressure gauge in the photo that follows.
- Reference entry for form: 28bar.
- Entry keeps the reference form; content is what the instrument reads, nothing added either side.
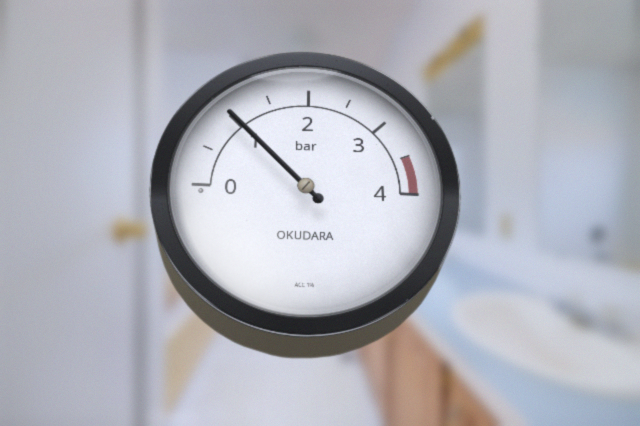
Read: 1bar
